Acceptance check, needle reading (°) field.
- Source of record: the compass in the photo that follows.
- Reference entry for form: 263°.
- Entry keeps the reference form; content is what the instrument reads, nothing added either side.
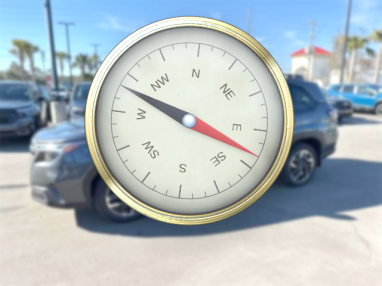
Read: 110°
